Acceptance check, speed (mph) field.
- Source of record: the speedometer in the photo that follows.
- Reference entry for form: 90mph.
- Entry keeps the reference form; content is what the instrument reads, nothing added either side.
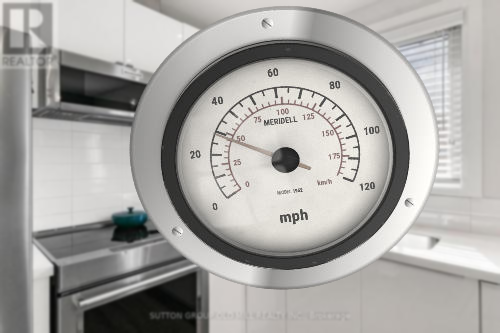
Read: 30mph
